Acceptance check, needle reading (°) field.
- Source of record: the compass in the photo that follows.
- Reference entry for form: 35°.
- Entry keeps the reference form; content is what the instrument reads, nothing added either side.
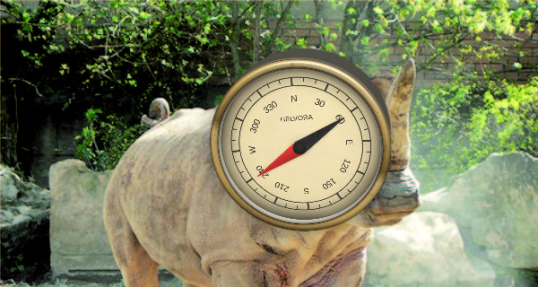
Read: 240°
